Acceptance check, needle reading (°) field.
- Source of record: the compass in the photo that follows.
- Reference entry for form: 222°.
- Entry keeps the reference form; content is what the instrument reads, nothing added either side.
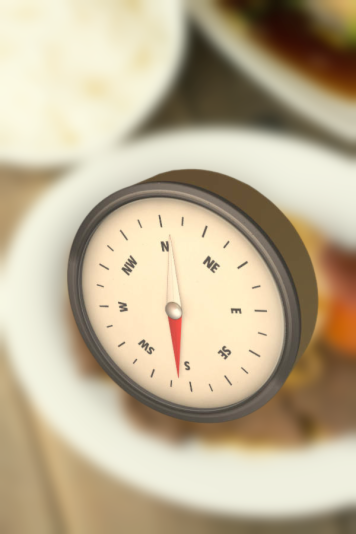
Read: 187.5°
